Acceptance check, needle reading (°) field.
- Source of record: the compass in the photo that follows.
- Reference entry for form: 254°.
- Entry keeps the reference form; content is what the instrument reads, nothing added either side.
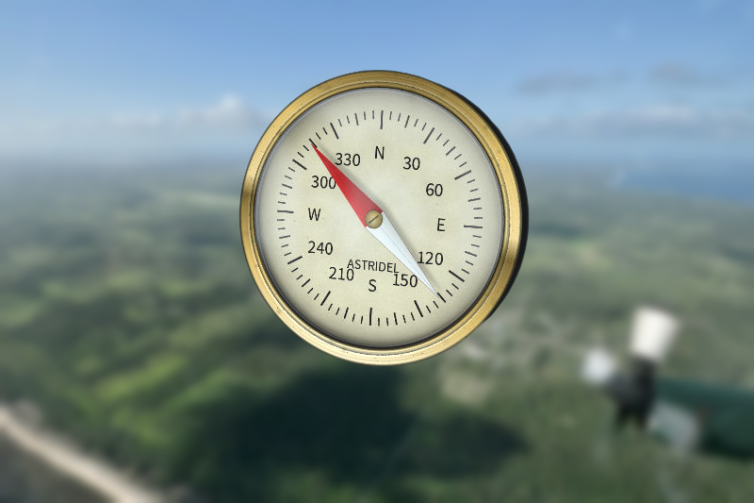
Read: 315°
